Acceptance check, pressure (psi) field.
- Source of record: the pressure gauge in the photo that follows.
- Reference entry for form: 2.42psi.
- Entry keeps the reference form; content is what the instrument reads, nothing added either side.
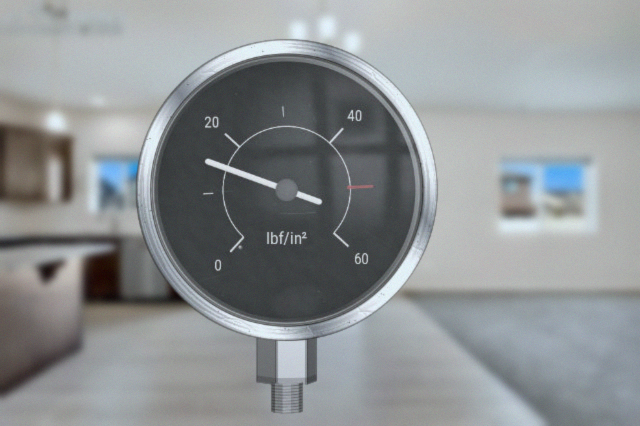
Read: 15psi
